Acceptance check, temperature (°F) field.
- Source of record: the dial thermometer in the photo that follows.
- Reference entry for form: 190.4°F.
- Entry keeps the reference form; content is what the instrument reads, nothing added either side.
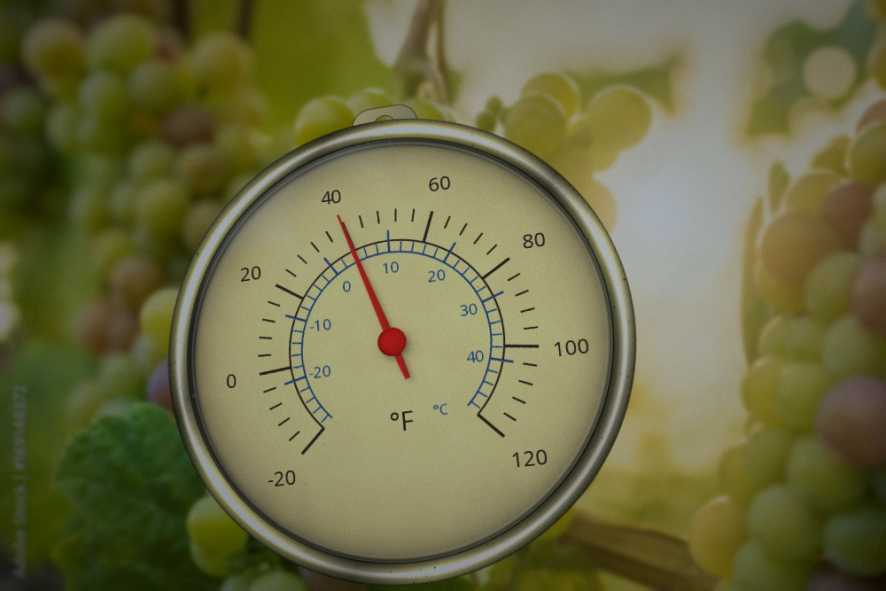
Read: 40°F
